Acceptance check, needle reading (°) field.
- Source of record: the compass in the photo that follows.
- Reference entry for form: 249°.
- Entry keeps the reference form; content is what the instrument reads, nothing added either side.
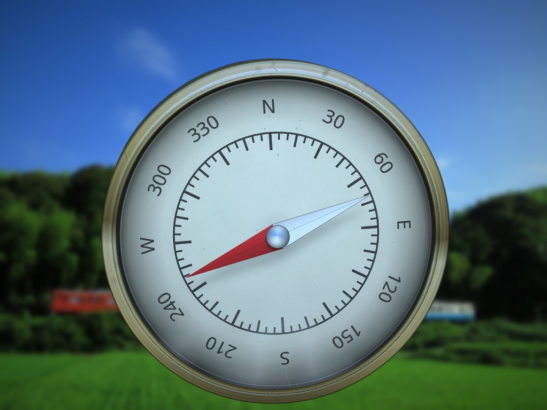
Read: 250°
